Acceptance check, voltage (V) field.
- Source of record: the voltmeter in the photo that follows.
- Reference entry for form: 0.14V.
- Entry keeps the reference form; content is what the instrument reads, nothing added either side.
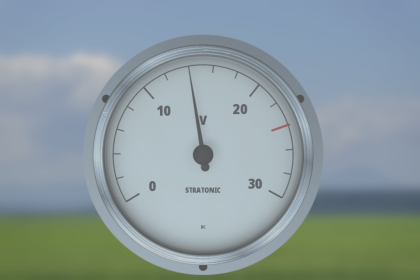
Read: 14V
